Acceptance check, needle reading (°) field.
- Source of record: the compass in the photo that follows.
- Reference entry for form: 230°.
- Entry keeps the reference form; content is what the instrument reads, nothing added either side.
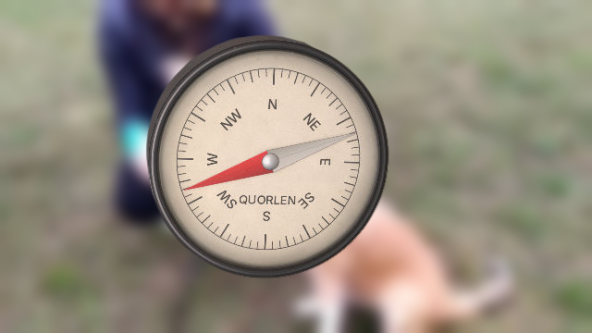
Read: 250°
